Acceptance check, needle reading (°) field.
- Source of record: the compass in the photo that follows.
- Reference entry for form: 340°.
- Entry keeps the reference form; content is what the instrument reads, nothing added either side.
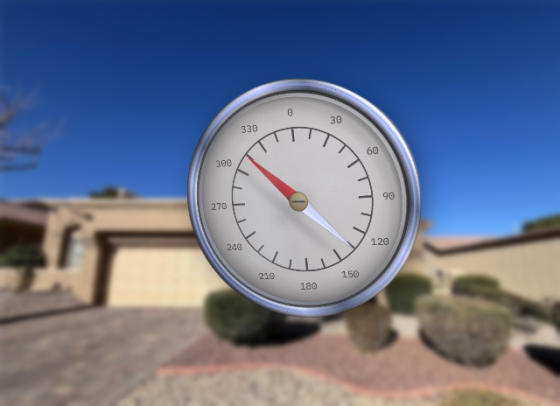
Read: 315°
